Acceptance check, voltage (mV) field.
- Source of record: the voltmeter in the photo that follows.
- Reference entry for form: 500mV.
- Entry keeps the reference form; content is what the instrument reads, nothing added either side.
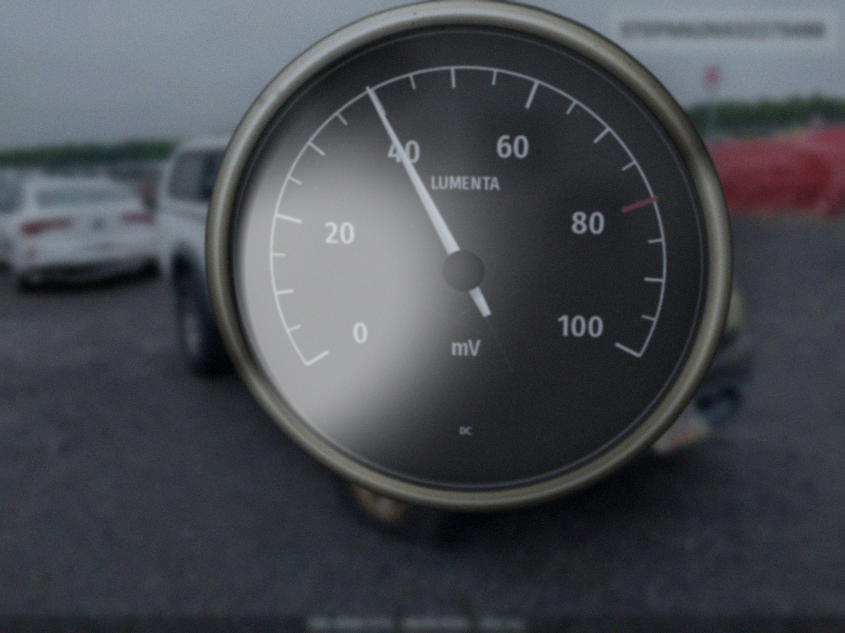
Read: 40mV
